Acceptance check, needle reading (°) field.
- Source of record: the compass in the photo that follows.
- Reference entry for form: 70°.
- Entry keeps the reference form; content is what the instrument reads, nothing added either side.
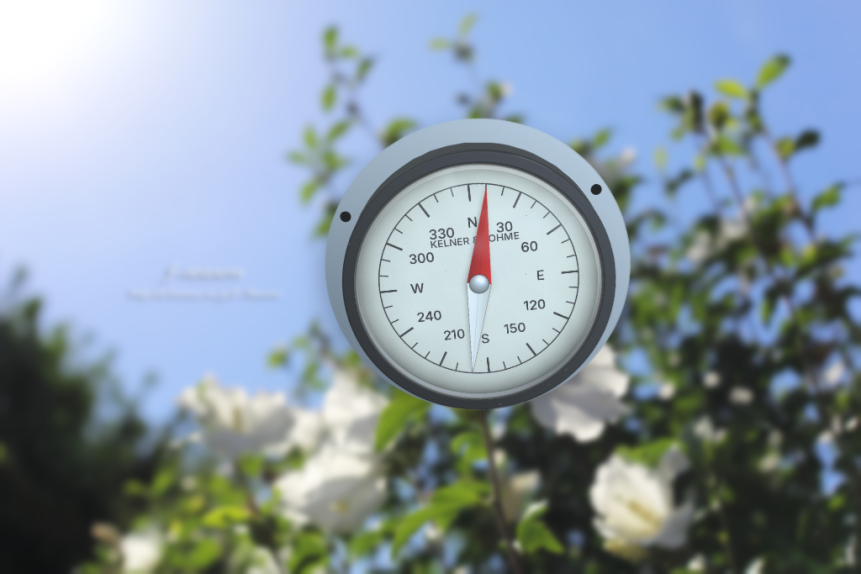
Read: 10°
